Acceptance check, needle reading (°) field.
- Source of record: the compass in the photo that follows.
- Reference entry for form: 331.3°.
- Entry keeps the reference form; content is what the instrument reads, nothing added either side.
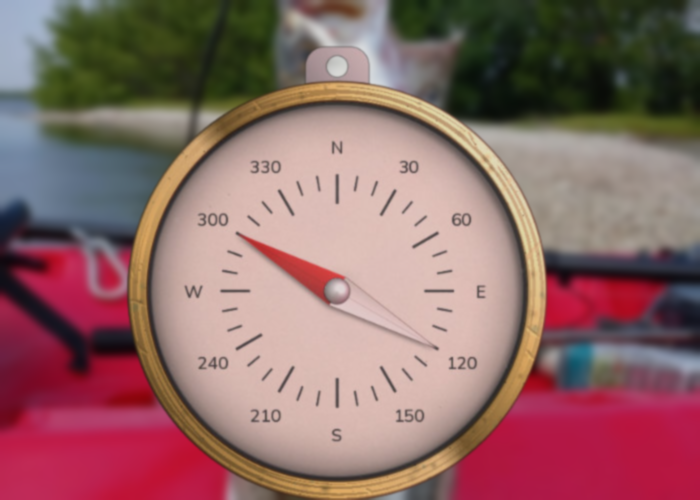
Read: 300°
